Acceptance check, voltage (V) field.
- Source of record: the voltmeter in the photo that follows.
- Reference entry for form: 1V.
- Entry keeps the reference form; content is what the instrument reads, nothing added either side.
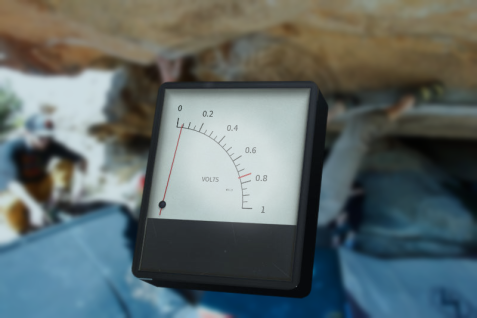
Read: 0.05V
